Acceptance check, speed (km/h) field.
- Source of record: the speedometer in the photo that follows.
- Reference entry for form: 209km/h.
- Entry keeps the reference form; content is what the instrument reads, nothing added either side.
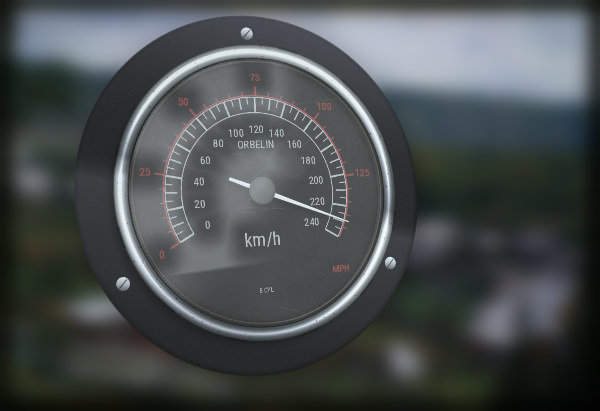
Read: 230km/h
